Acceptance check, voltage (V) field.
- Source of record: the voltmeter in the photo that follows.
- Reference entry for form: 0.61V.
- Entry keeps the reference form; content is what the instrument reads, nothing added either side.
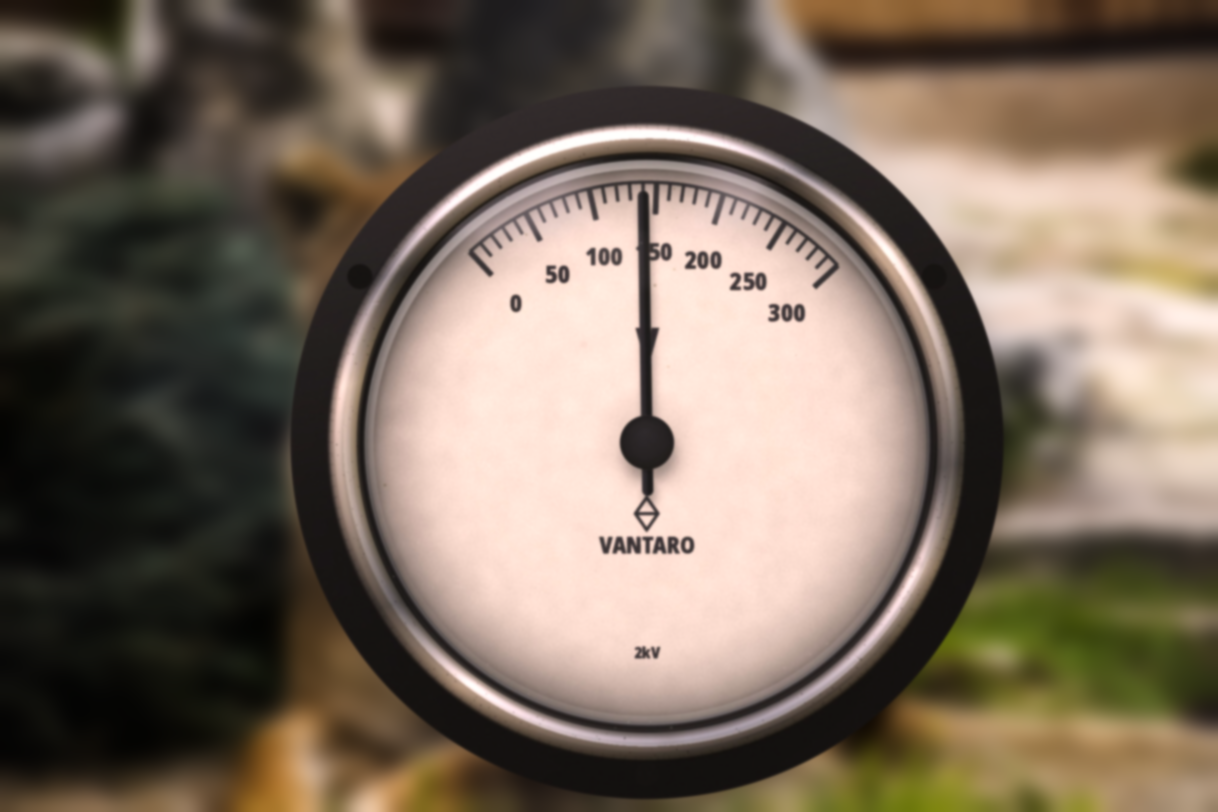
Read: 140V
